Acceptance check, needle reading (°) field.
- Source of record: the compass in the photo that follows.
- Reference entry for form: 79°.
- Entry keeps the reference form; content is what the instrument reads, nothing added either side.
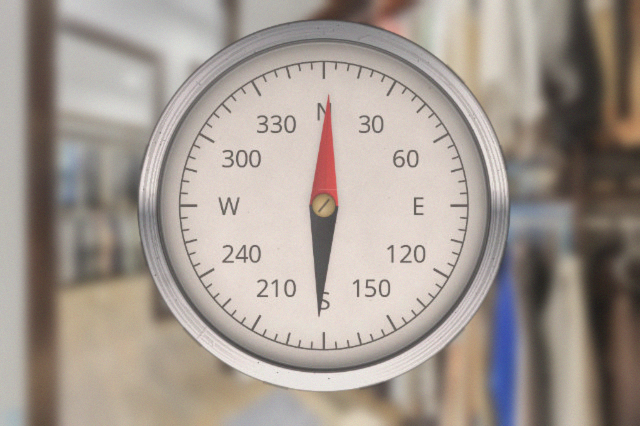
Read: 2.5°
